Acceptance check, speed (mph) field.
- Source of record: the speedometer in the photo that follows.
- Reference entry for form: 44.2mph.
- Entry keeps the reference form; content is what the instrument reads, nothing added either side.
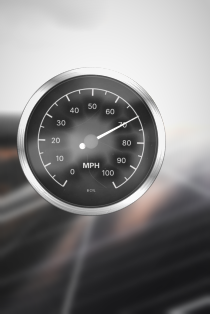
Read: 70mph
